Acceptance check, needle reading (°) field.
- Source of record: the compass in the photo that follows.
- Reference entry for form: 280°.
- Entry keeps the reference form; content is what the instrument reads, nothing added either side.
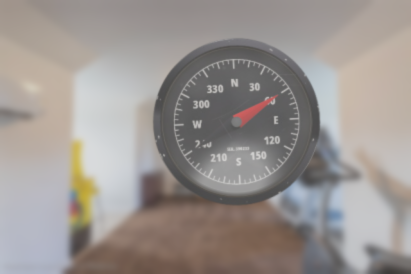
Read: 60°
